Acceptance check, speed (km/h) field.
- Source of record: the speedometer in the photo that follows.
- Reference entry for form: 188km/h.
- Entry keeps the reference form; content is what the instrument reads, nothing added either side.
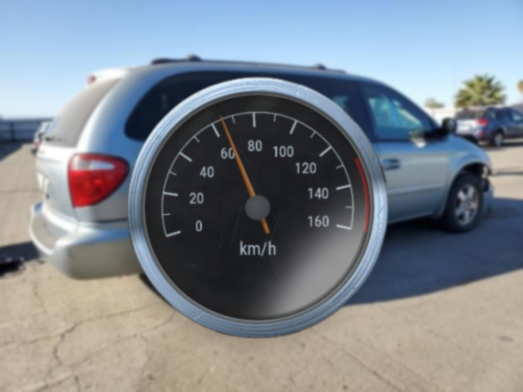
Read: 65km/h
